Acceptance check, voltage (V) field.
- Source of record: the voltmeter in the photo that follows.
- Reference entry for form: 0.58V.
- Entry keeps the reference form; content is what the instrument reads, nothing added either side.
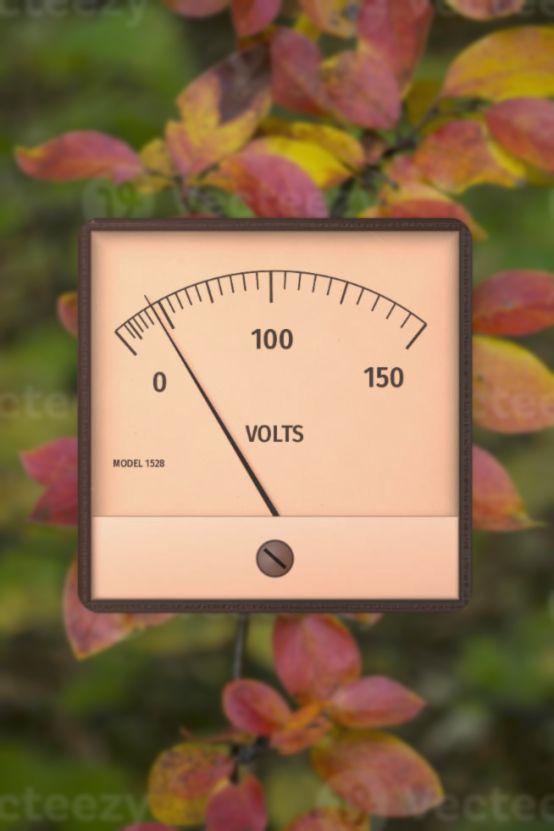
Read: 45V
